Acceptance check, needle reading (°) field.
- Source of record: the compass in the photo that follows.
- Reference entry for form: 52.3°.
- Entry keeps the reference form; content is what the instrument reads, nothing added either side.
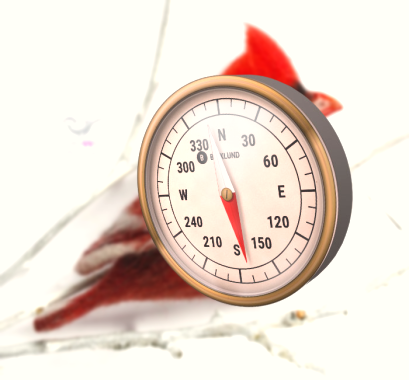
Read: 170°
